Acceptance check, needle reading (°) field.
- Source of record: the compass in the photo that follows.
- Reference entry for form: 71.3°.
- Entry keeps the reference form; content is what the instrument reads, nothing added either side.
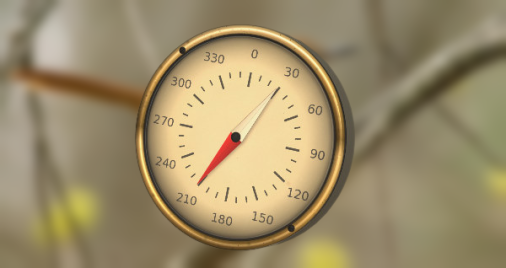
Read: 210°
